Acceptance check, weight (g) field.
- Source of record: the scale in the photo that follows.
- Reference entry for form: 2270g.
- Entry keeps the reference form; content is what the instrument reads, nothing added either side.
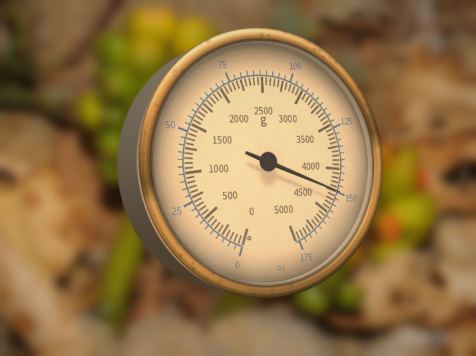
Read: 4250g
